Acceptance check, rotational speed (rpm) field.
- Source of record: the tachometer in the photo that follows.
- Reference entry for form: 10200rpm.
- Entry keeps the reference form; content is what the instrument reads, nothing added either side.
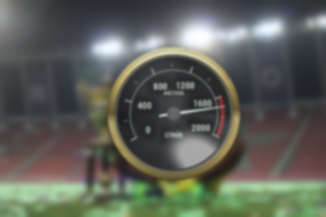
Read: 1700rpm
